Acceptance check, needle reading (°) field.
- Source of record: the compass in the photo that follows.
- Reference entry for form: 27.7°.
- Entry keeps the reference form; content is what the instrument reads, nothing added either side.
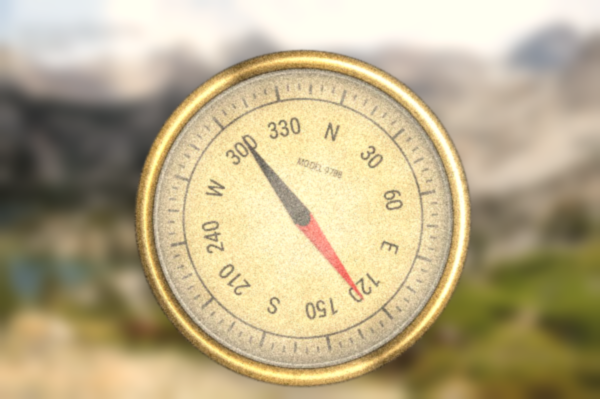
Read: 125°
